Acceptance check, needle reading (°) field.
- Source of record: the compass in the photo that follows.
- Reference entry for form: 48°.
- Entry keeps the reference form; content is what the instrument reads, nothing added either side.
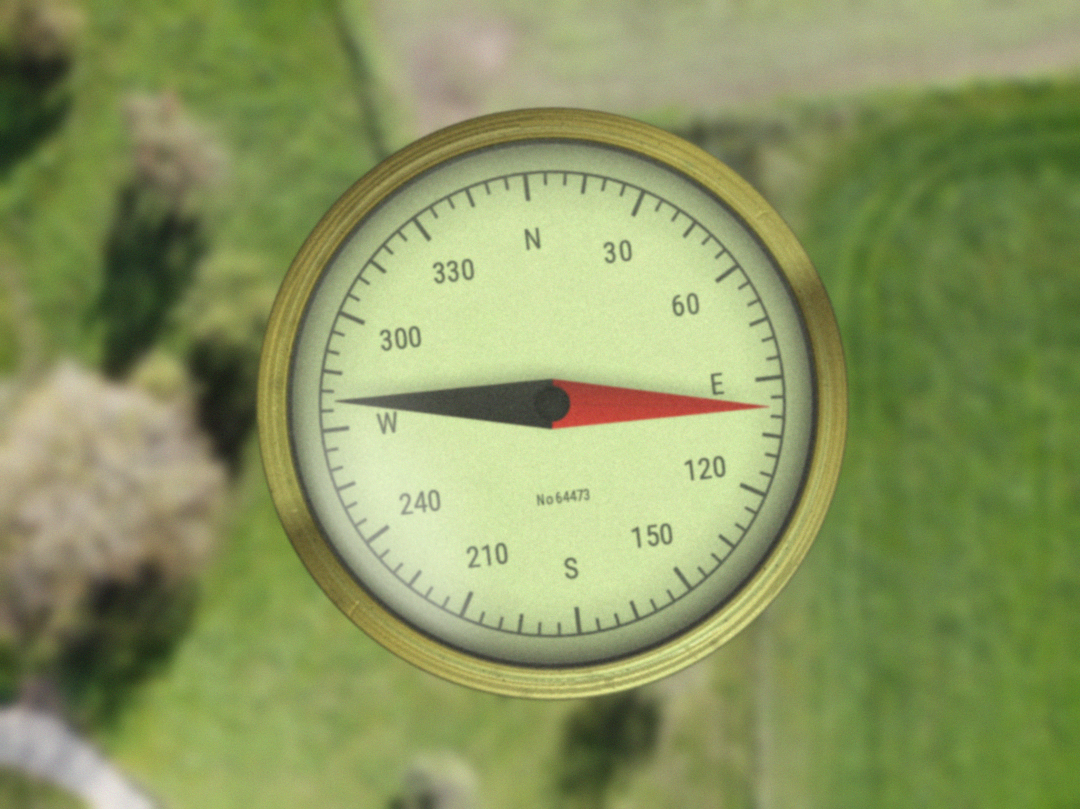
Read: 97.5°
